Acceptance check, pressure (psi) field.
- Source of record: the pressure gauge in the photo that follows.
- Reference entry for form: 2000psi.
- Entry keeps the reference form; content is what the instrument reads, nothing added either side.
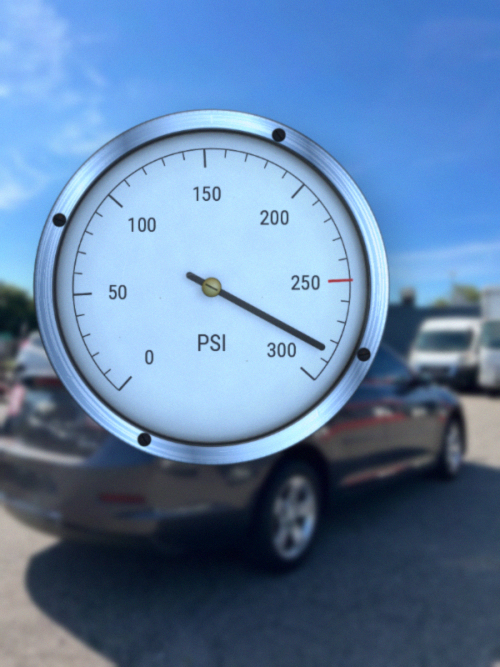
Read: 285psi
